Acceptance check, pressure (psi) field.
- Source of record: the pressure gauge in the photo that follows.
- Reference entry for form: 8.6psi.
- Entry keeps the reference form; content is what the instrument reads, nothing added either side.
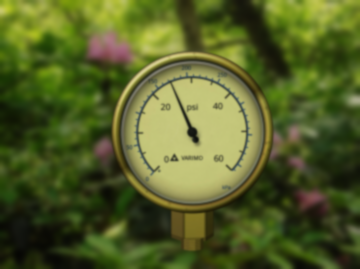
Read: 25psi
